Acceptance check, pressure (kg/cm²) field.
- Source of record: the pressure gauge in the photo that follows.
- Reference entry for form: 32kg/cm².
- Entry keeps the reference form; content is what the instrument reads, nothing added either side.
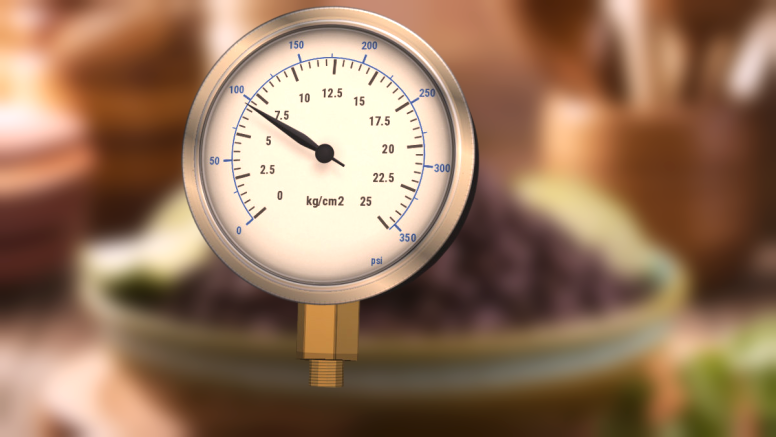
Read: 6.75kg/cm²
